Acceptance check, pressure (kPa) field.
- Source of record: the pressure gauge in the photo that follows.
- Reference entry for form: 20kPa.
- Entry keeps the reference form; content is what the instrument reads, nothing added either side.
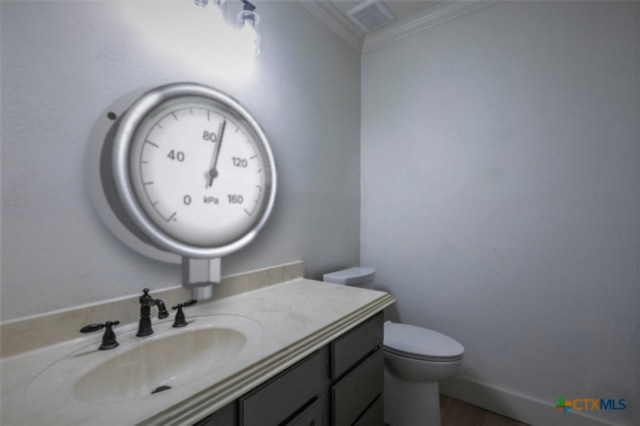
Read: 90kPa
